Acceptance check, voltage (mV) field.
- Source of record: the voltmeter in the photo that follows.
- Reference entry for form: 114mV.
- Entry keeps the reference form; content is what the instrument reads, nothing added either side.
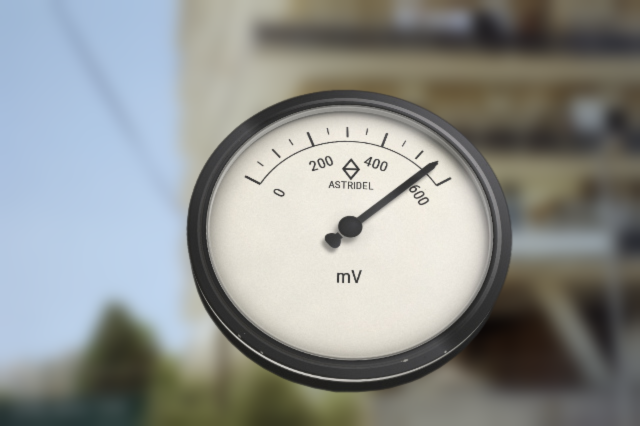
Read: 550mV
